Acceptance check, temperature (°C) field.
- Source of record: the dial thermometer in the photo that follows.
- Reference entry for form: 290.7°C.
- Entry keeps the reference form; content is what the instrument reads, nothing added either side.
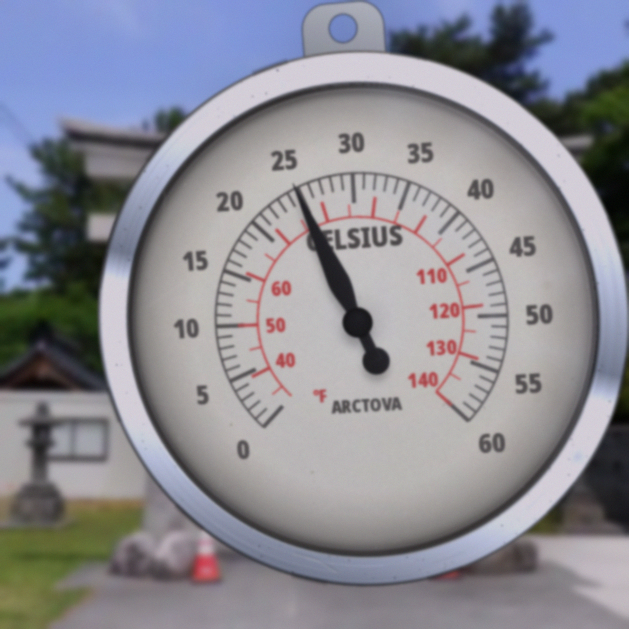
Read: 25°C
